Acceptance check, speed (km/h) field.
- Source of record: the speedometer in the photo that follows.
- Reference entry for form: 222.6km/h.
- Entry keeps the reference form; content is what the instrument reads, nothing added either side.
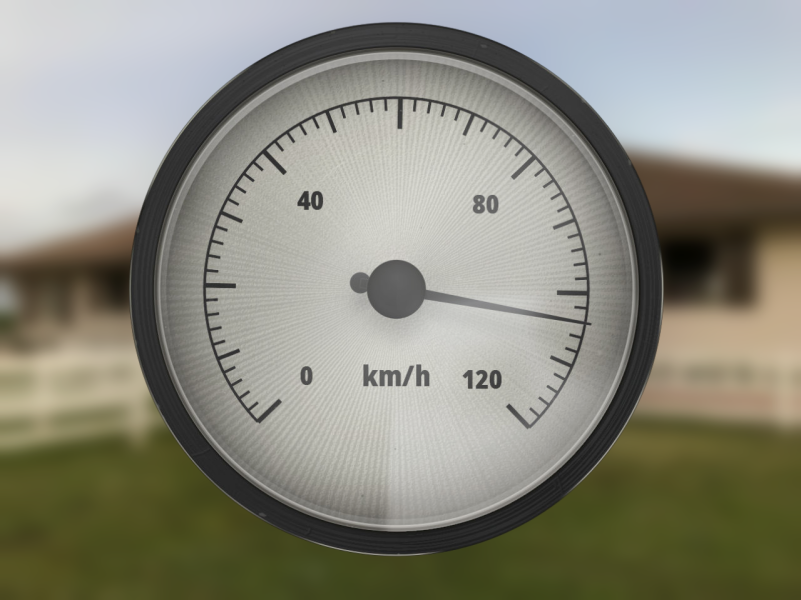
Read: 104km/h
